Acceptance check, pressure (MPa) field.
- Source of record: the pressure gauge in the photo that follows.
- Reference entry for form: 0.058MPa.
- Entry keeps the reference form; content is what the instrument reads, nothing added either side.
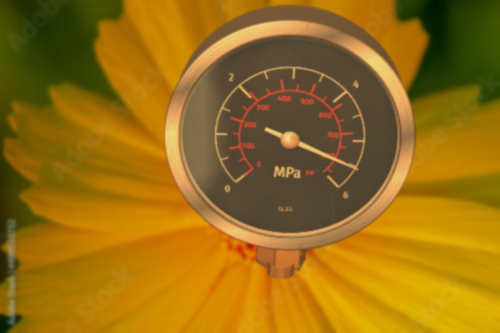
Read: 5.5MPa
